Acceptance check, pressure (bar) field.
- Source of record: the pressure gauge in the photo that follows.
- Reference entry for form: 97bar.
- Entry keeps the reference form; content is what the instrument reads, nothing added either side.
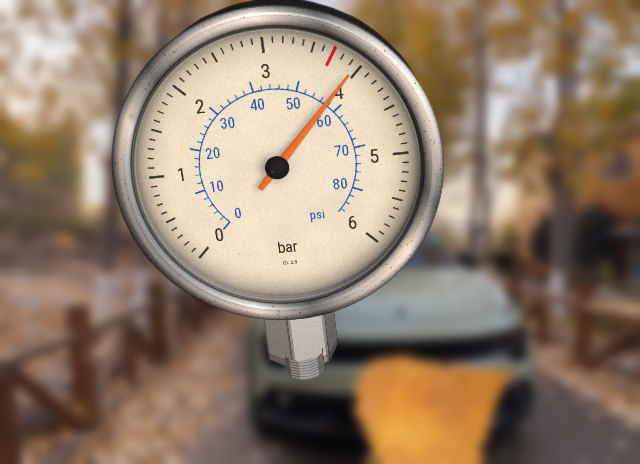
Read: 3.95bar
